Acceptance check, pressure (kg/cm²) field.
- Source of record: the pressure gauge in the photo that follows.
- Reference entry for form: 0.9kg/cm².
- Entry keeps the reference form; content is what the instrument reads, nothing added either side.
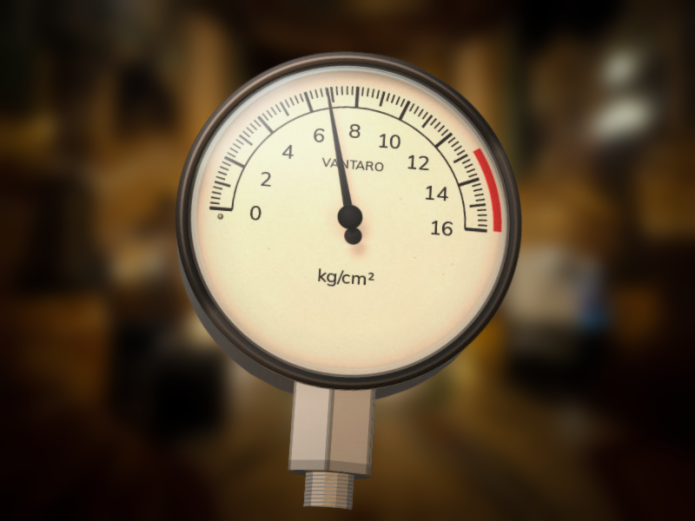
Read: 6.8kg/cm²
